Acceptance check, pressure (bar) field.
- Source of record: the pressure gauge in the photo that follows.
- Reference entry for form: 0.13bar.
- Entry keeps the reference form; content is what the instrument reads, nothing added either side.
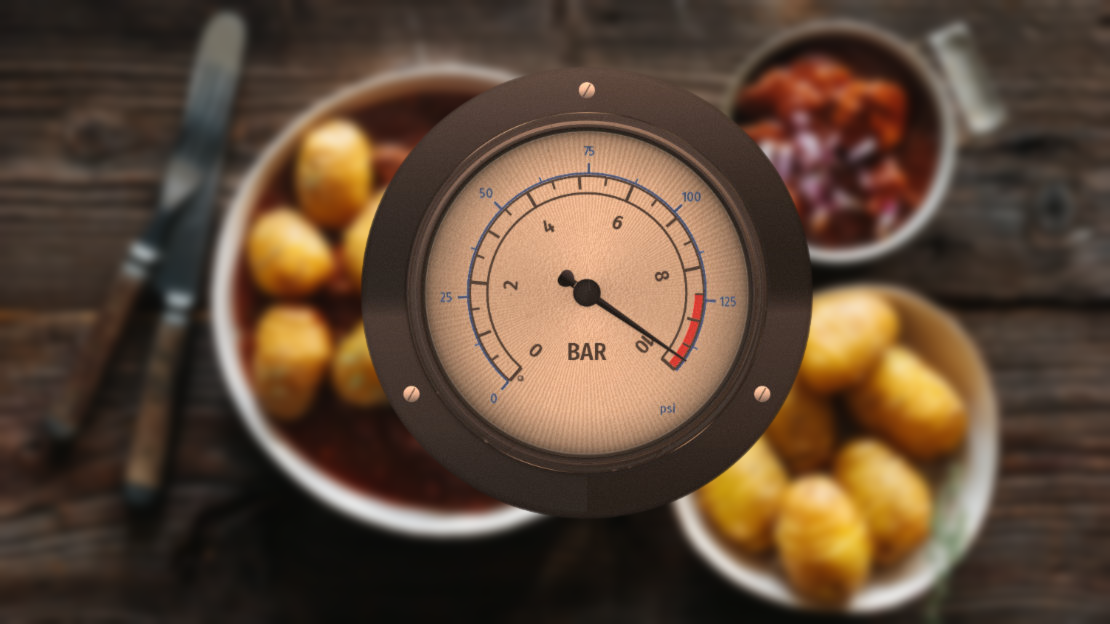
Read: 9.75bar
